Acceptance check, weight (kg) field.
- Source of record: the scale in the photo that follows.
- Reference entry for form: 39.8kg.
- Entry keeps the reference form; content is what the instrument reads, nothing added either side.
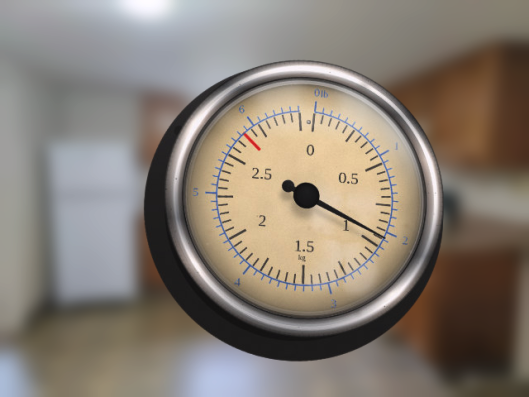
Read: 0.95kg
